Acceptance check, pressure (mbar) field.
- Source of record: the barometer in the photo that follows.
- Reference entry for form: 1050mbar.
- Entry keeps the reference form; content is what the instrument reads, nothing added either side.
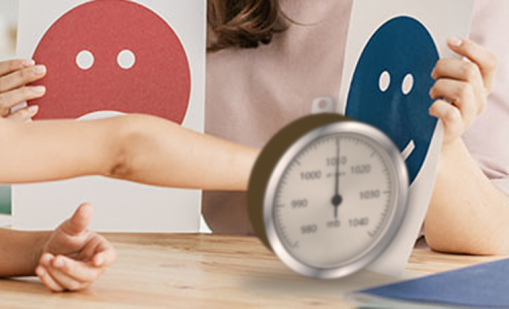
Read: 1010mbar
